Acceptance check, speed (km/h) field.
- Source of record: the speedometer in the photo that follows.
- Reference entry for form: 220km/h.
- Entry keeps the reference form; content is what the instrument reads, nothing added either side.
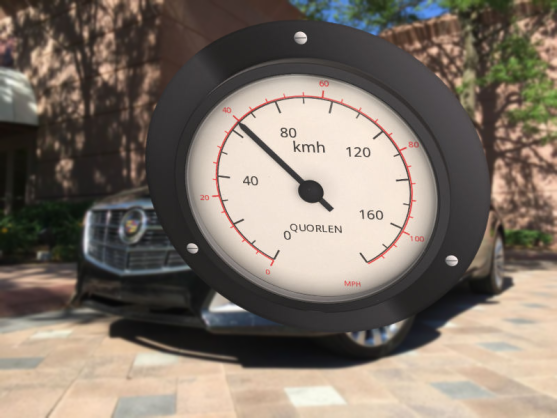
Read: 65km/h
